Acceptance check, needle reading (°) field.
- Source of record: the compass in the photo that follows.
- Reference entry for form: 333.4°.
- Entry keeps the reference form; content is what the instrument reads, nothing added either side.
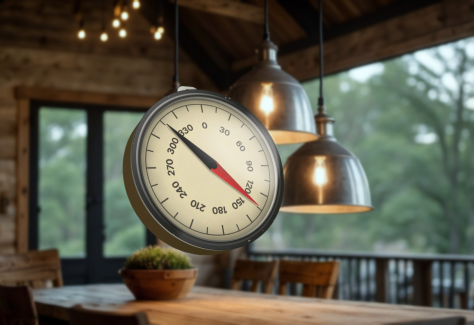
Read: 135°
